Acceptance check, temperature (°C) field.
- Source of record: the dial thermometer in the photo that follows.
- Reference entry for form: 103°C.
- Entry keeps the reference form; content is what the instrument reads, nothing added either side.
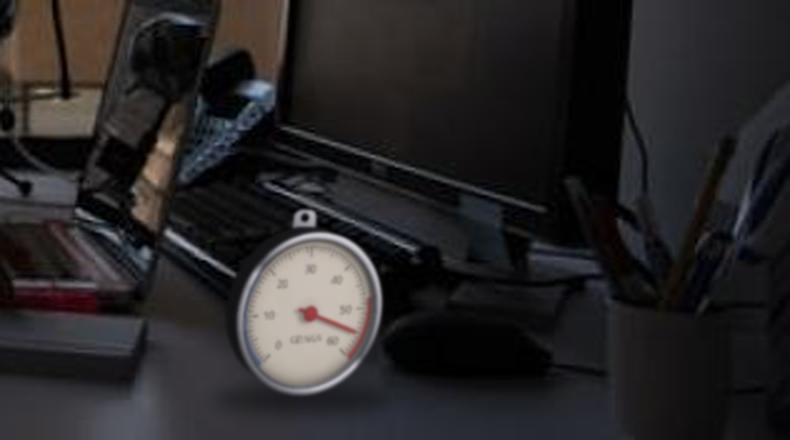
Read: 55°C
